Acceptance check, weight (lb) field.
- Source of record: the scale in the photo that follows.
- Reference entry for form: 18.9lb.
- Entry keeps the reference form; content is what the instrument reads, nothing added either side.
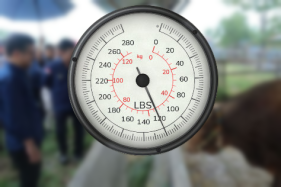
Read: 120lb
